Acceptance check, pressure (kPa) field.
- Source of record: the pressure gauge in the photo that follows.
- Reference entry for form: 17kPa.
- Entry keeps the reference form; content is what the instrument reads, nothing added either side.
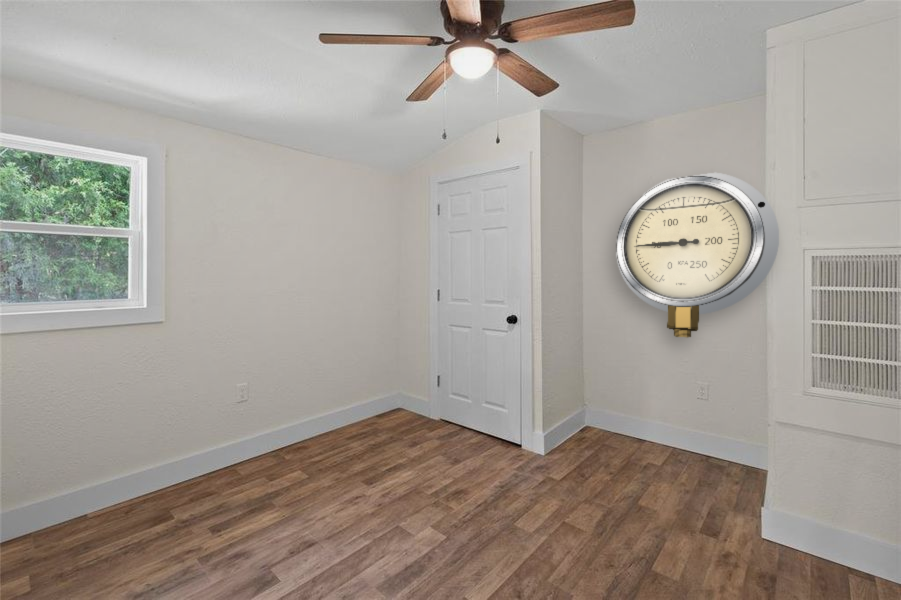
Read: 50kPa
